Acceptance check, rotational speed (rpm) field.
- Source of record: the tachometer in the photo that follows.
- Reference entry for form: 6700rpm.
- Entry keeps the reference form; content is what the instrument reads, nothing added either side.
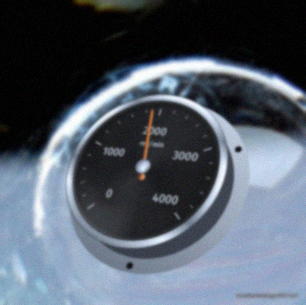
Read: 1900rpm
